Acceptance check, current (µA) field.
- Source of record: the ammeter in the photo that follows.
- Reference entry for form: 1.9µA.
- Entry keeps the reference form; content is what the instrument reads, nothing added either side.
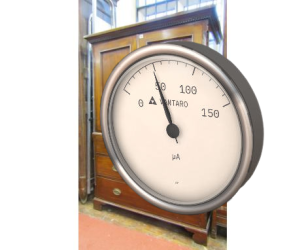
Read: 50µA
